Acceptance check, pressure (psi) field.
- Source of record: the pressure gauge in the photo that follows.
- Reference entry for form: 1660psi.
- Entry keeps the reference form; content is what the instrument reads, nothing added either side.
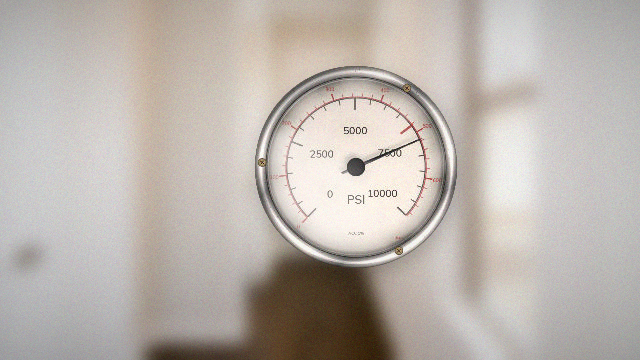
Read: 7500psi
